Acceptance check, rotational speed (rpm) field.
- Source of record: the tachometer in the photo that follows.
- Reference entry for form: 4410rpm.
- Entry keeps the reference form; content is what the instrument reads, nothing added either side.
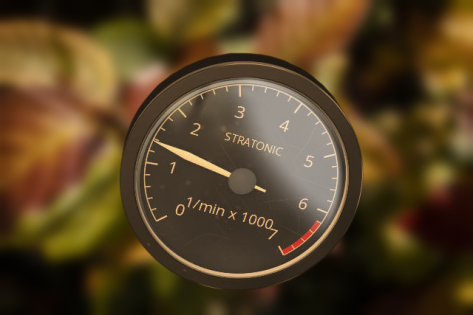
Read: 1400rpm
